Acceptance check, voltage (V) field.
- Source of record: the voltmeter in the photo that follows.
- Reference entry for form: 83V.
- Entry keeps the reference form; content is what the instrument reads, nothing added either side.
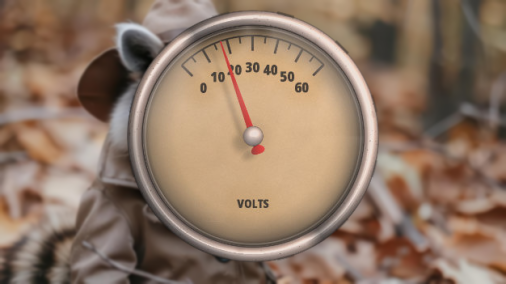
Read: 17.5V
